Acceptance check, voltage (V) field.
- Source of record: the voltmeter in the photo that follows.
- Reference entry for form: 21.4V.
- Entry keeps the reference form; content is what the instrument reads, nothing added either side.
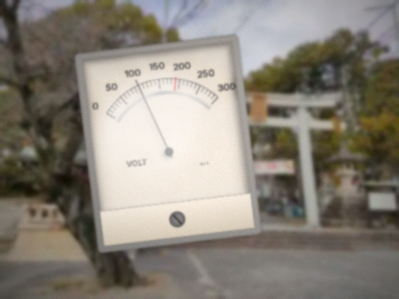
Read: 100V
